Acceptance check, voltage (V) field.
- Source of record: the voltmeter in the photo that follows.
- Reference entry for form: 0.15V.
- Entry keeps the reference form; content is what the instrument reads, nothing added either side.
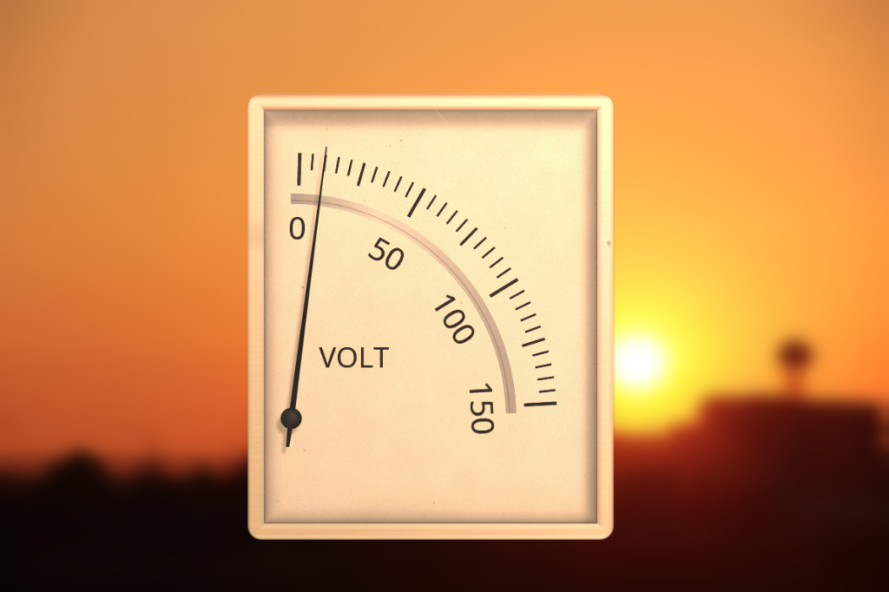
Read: 10V
